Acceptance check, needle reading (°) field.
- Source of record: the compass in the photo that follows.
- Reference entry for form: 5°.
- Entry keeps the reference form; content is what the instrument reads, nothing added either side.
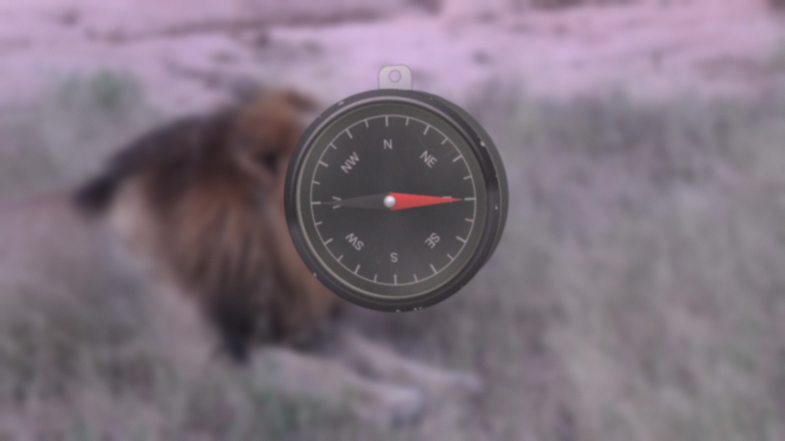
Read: 90°
